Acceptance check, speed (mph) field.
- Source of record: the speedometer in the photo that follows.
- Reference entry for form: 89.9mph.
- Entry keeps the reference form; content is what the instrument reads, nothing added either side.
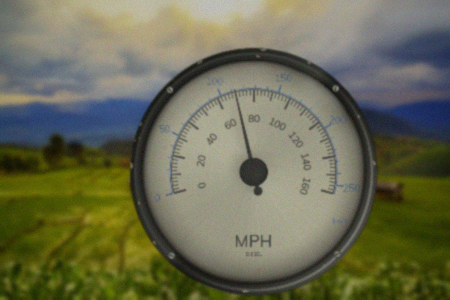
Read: 70mph
